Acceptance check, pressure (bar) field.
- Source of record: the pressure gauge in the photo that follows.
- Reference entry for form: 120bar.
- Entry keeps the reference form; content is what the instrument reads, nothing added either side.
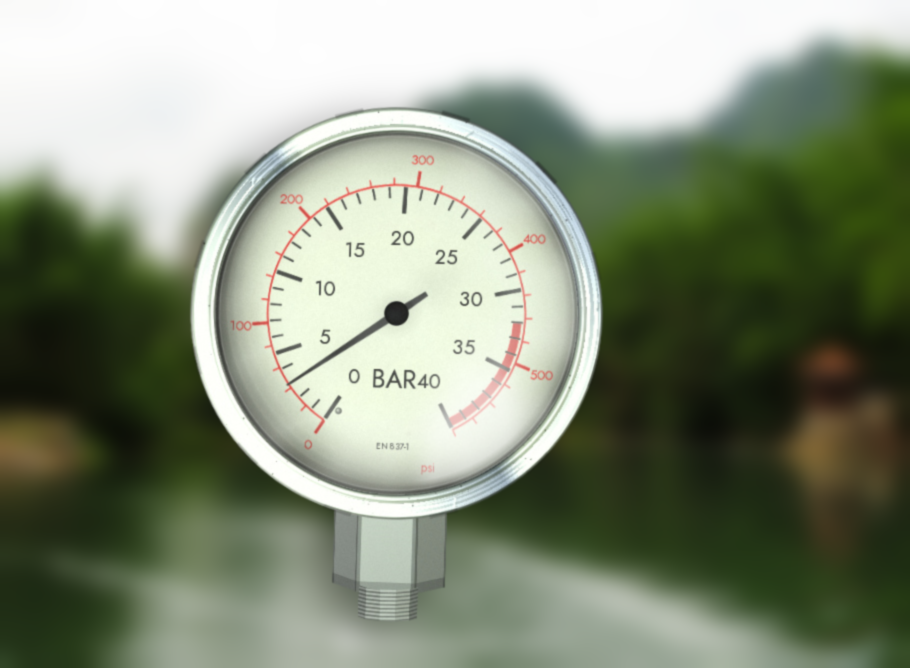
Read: 3bar
